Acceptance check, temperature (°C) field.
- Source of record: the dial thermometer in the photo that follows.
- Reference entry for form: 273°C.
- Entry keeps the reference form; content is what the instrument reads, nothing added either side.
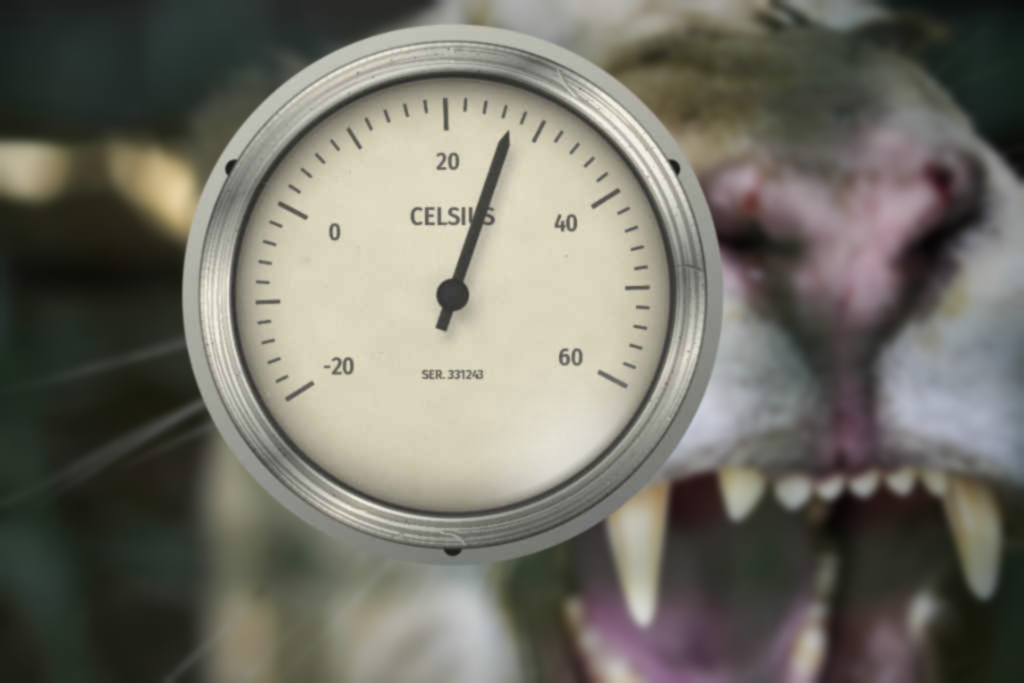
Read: 27°C
